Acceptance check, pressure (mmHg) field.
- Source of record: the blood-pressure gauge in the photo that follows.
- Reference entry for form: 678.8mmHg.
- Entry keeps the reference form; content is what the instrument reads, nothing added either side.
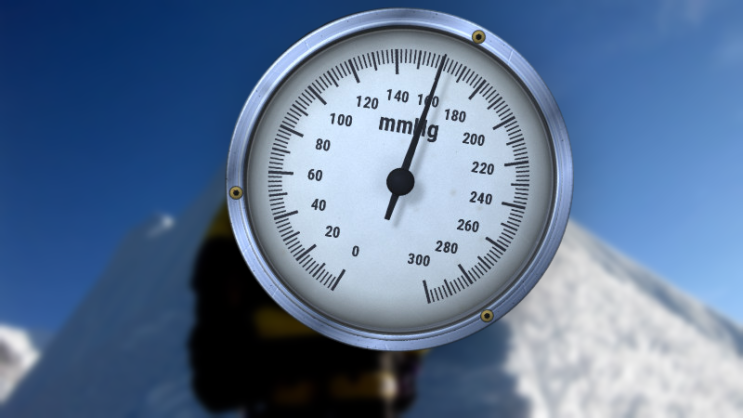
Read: 160mmHg
